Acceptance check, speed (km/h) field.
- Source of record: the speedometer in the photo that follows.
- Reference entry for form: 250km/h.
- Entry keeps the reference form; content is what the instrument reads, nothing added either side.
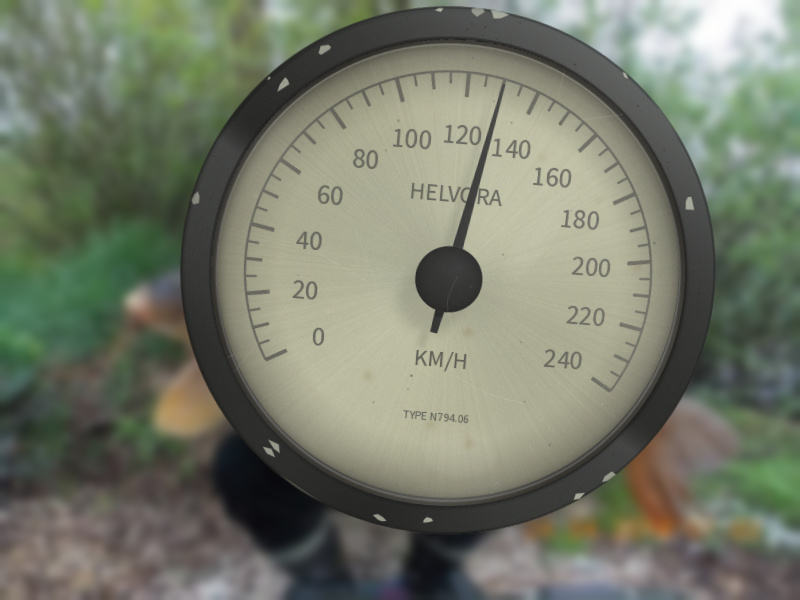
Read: 130km/h
